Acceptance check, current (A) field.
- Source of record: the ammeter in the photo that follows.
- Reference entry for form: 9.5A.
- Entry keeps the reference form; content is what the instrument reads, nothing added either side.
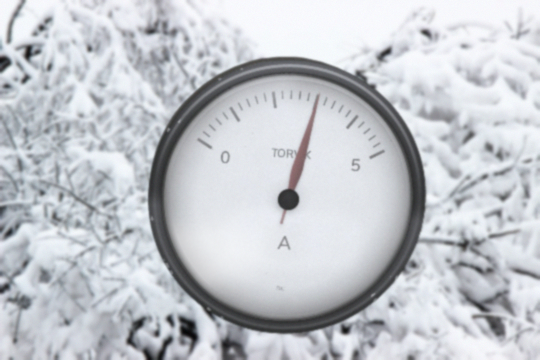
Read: 3A
